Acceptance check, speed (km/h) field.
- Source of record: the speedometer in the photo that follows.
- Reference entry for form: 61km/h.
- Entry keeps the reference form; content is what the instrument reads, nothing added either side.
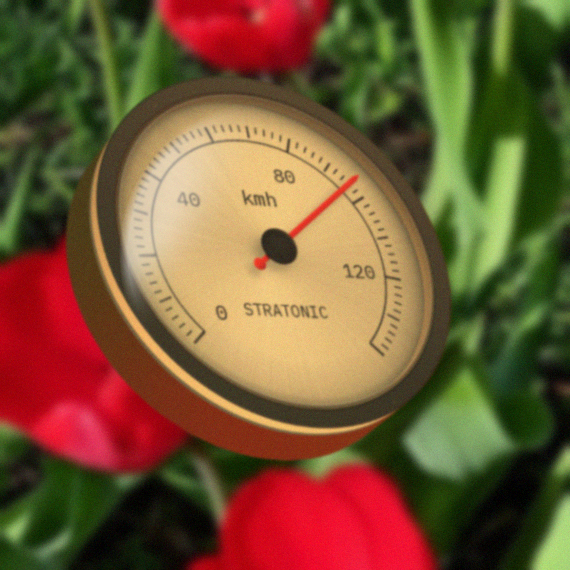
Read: 96km/h
